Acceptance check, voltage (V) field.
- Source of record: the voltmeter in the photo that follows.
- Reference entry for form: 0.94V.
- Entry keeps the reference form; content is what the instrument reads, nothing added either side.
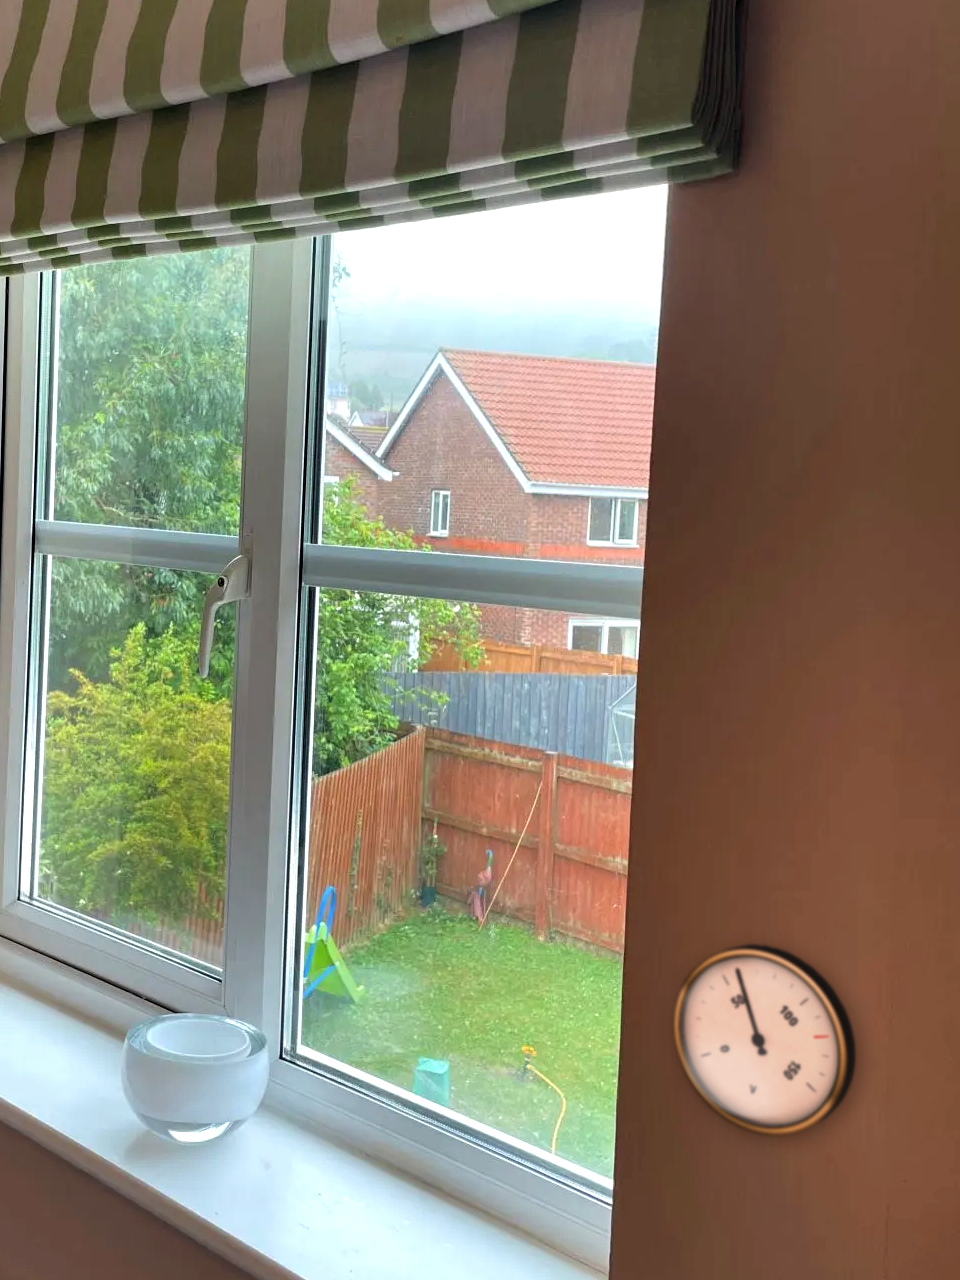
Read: 60V
